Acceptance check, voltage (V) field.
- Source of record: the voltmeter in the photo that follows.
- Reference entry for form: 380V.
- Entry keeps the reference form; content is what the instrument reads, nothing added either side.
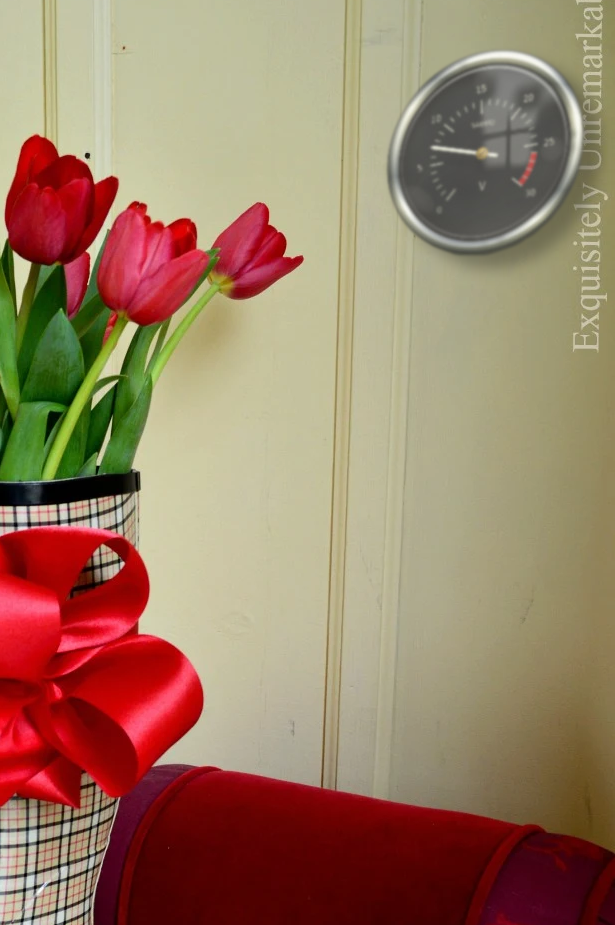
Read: 7V
